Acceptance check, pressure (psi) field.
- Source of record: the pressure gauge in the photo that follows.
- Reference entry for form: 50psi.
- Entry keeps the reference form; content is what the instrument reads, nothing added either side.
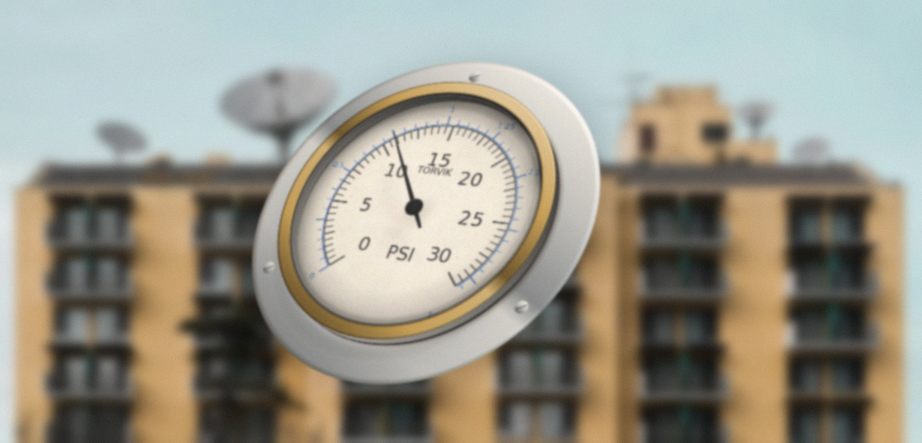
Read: 11psi
